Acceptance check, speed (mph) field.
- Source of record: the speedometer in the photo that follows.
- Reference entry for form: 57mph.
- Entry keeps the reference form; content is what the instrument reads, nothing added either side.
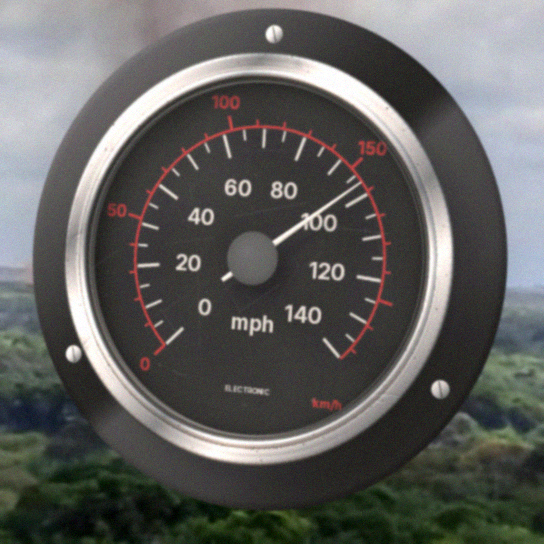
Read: 97.5mph
